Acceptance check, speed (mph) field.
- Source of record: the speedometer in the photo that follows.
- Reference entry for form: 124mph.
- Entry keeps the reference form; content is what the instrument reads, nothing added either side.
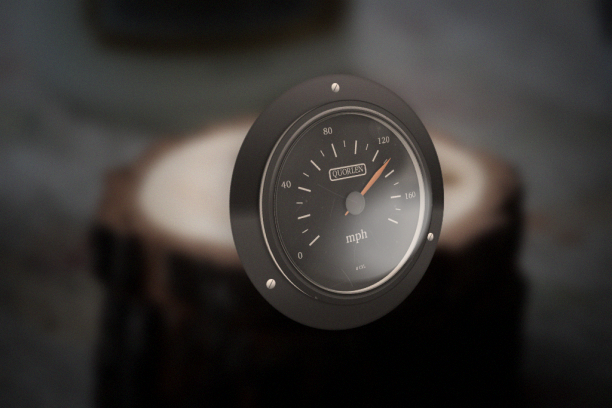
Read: 130mph
